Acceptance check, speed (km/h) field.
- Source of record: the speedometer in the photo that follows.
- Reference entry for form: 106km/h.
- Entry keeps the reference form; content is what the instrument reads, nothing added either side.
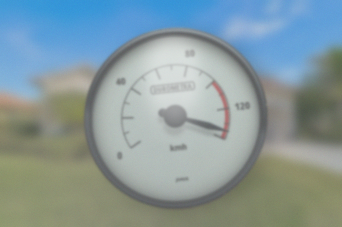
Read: 135km/h
